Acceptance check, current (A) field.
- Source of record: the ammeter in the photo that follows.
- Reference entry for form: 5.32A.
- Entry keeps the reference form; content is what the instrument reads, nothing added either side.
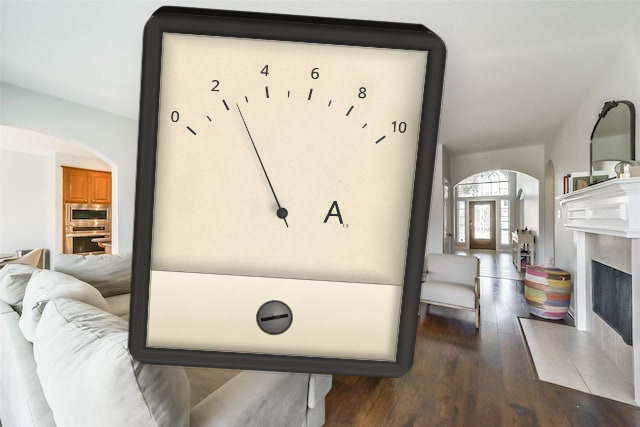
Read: 2.5A
